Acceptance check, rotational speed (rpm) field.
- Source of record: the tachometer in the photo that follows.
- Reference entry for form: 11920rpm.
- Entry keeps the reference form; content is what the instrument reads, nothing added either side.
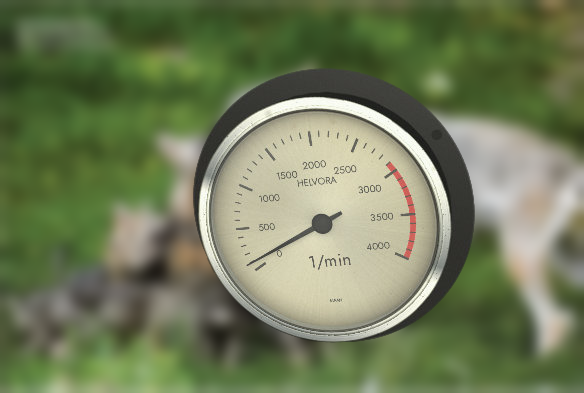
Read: 100rpm
